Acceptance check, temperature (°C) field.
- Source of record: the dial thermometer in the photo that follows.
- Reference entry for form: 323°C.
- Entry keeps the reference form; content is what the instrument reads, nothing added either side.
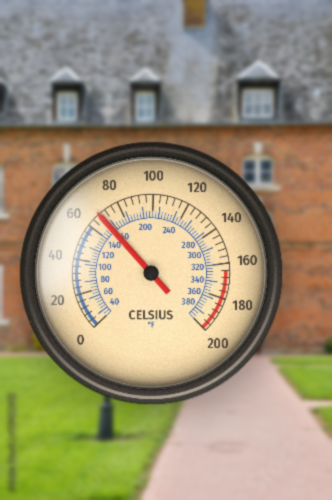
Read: 68°C
